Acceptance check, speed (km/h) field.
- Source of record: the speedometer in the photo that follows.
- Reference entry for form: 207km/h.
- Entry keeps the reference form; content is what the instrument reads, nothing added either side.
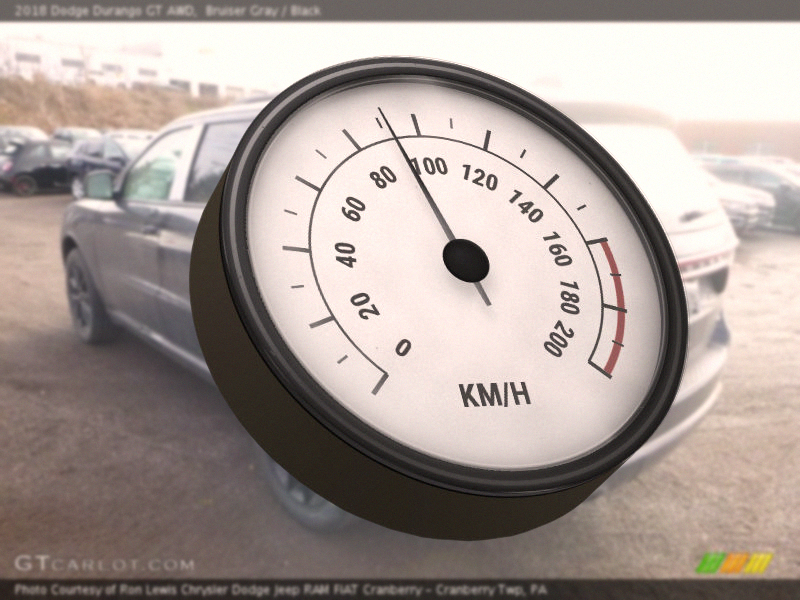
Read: 90km/h
